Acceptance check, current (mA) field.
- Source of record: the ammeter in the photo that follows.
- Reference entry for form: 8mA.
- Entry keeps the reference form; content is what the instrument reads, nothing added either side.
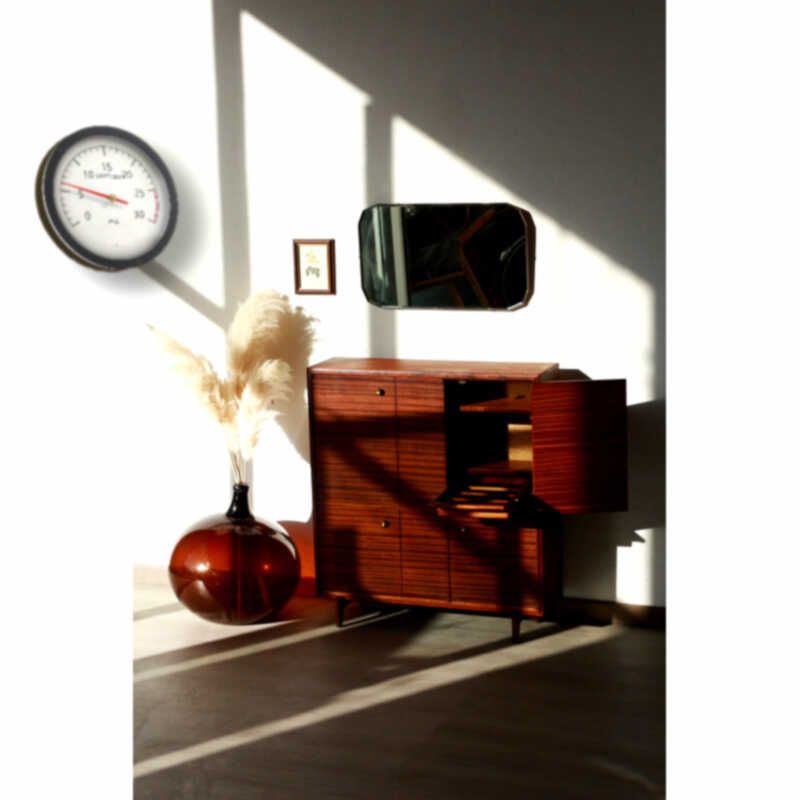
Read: 6mA
